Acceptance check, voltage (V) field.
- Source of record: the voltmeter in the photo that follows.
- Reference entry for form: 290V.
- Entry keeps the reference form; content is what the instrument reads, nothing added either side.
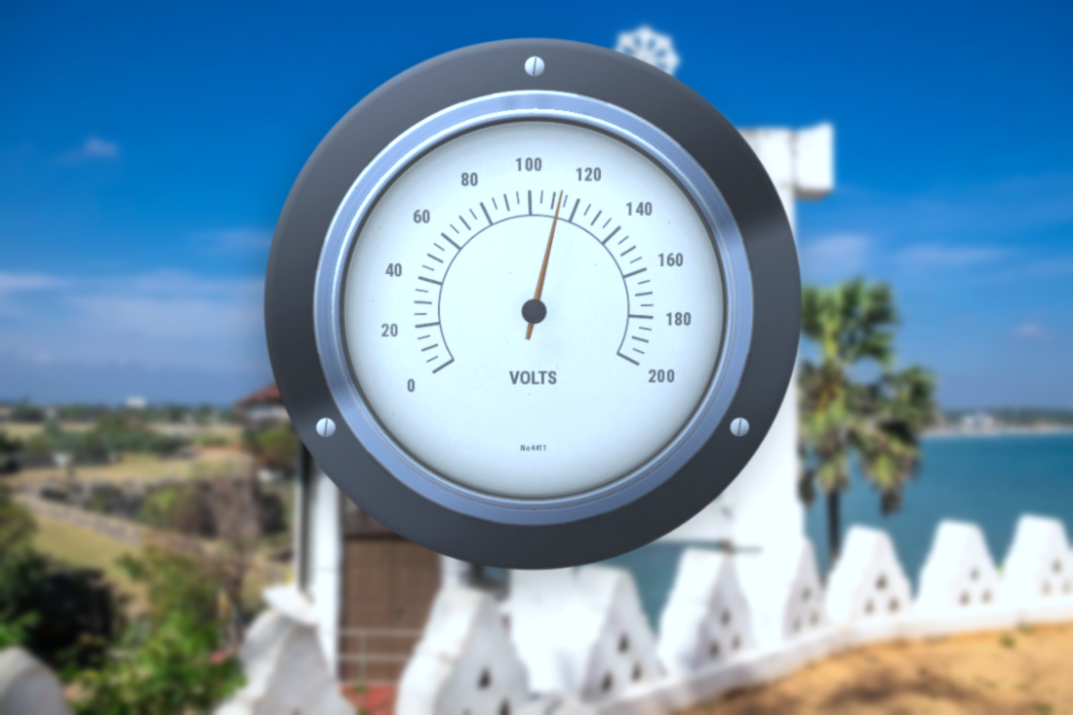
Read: 112.5V
